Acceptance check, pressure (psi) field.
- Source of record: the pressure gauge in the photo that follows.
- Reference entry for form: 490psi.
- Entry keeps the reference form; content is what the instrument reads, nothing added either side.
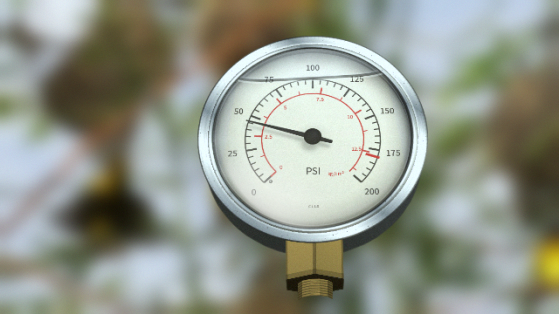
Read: 45psi
